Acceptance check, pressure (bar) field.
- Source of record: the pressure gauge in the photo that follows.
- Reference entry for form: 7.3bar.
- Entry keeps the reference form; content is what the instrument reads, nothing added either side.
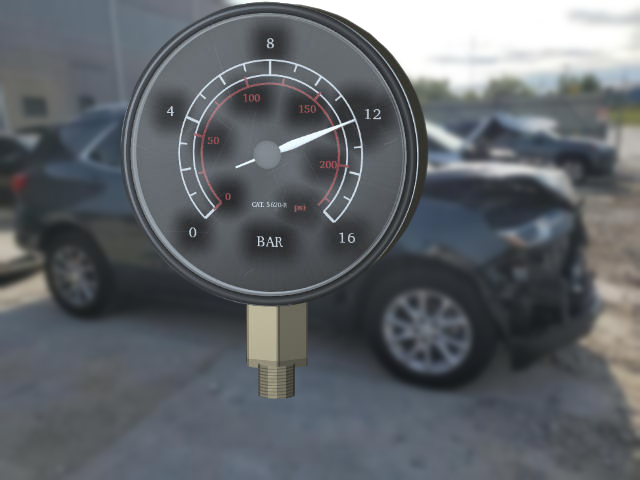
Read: 12bar
